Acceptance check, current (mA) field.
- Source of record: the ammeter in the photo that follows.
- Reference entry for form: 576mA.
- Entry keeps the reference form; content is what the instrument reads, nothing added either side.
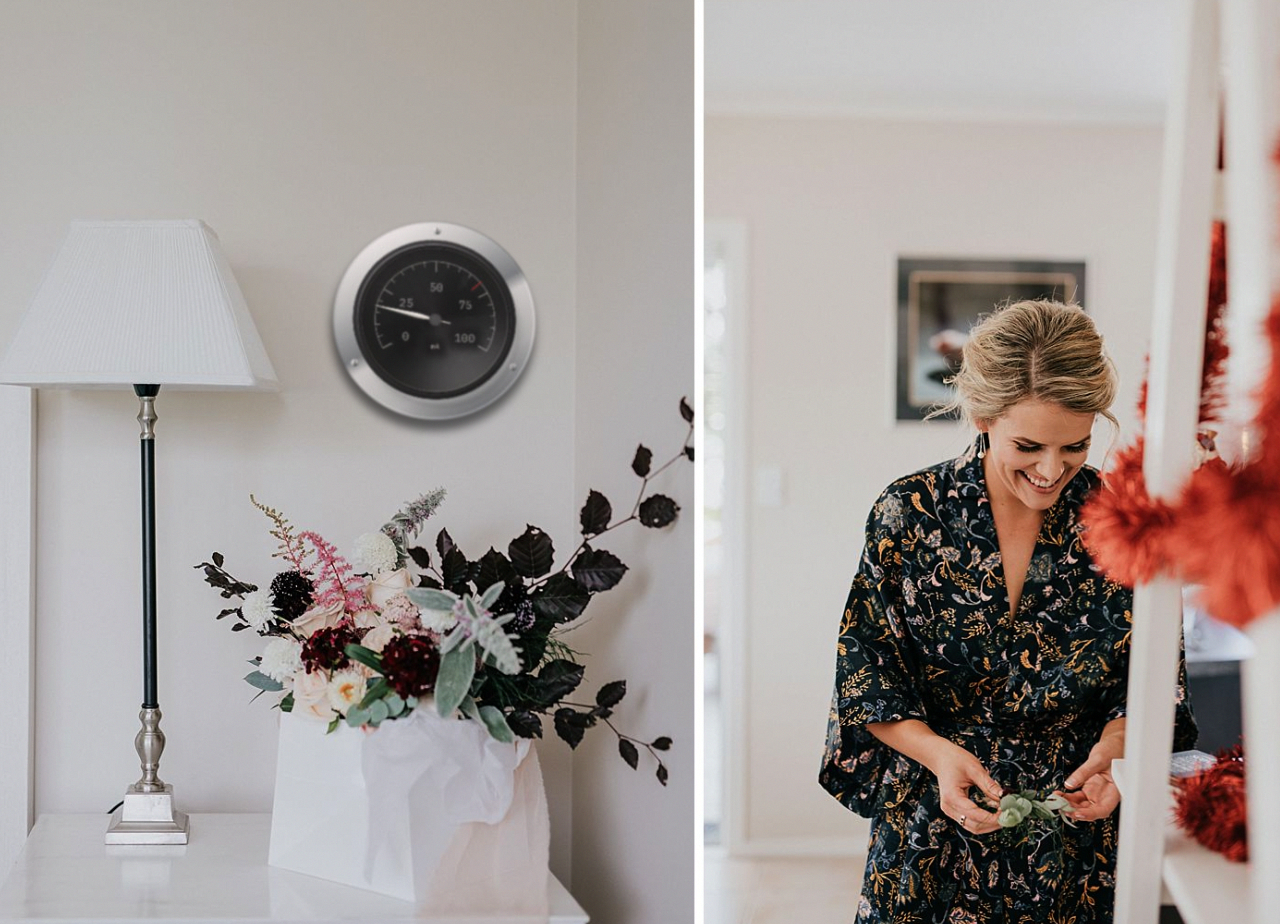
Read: 17.5mA
